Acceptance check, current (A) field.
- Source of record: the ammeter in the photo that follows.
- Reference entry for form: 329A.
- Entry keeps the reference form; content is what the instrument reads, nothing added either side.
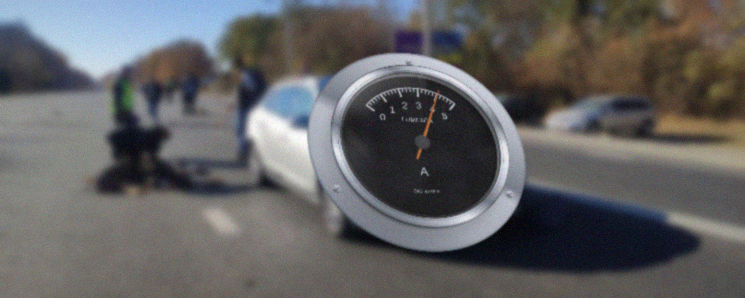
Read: 4A
